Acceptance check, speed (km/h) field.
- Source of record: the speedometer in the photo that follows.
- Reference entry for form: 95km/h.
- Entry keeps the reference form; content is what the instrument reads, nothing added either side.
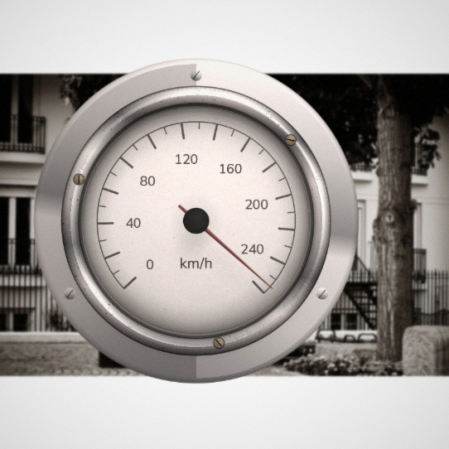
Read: 255km/h
